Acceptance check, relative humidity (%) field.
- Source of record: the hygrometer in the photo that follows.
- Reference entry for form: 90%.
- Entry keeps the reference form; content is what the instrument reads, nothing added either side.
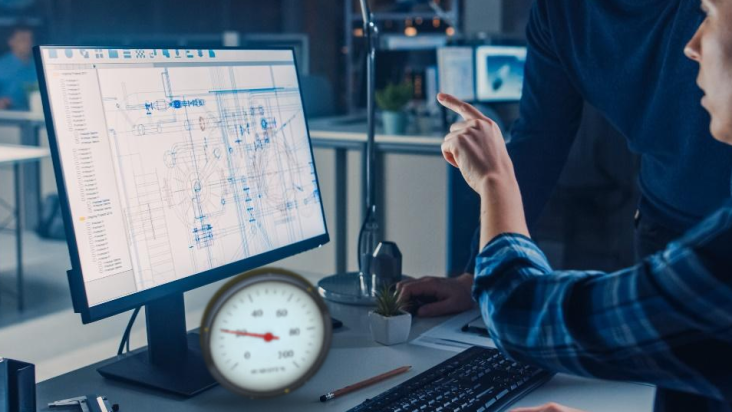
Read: 20%
